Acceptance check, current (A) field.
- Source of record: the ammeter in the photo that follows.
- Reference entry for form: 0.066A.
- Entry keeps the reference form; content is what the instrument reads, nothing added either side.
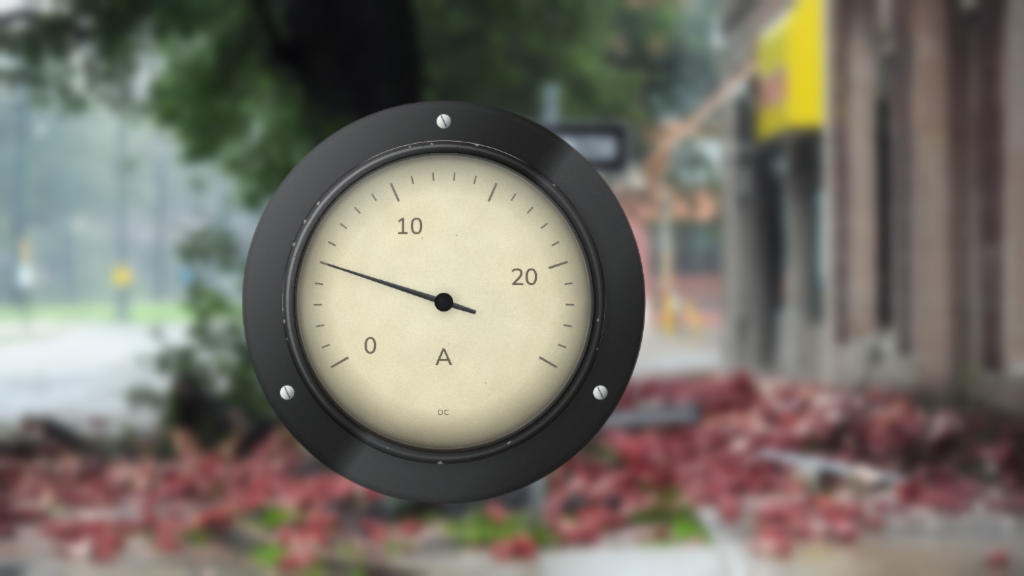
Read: 5A
